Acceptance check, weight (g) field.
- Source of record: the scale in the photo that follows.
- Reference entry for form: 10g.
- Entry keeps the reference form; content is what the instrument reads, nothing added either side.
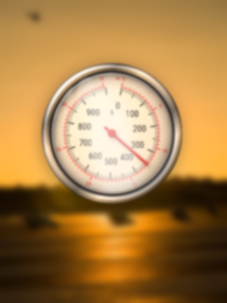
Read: 350g
